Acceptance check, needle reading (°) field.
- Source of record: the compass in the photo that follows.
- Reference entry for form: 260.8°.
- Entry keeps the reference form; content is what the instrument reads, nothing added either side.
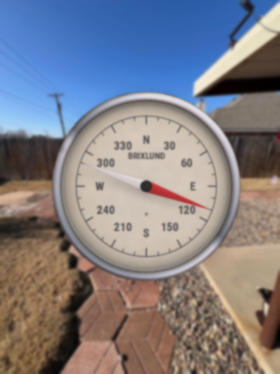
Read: 110°
